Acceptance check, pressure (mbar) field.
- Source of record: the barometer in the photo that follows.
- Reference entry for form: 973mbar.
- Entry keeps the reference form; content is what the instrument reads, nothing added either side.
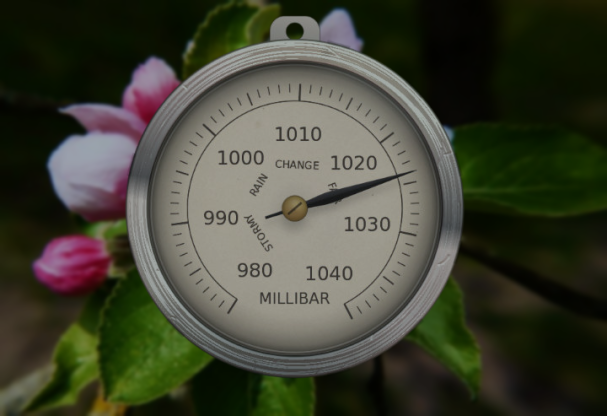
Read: 1024mbar
